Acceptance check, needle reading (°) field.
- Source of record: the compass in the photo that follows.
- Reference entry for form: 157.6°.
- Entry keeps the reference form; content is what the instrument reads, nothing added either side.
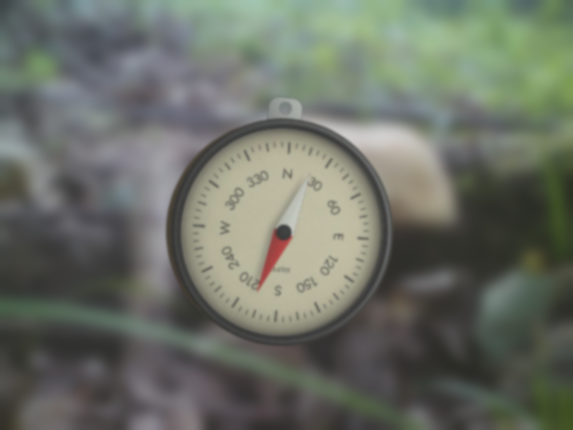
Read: 200°
